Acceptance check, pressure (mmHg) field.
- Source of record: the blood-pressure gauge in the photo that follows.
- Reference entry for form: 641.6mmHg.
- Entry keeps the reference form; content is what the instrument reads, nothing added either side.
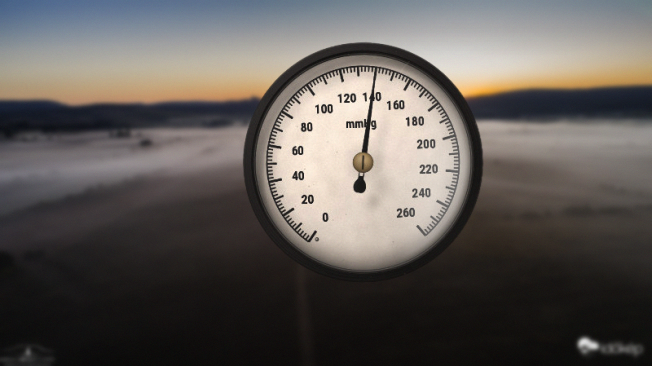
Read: 140mmHg
